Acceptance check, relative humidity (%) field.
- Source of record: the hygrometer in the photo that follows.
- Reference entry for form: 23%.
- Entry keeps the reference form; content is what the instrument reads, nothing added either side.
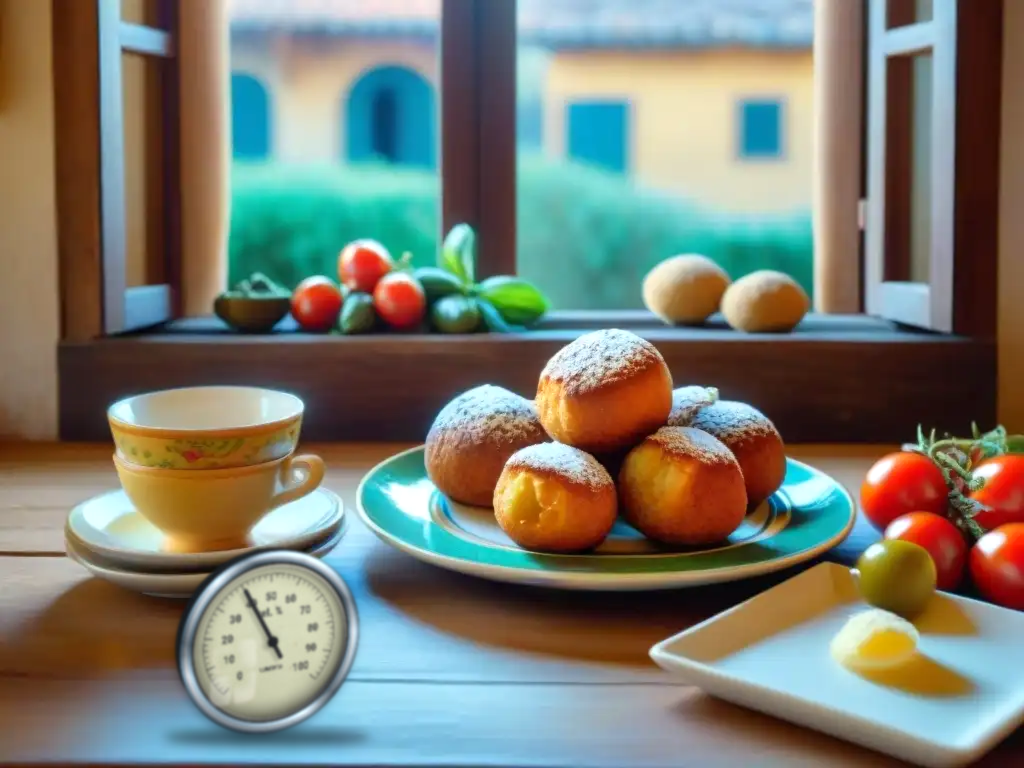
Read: 40%
